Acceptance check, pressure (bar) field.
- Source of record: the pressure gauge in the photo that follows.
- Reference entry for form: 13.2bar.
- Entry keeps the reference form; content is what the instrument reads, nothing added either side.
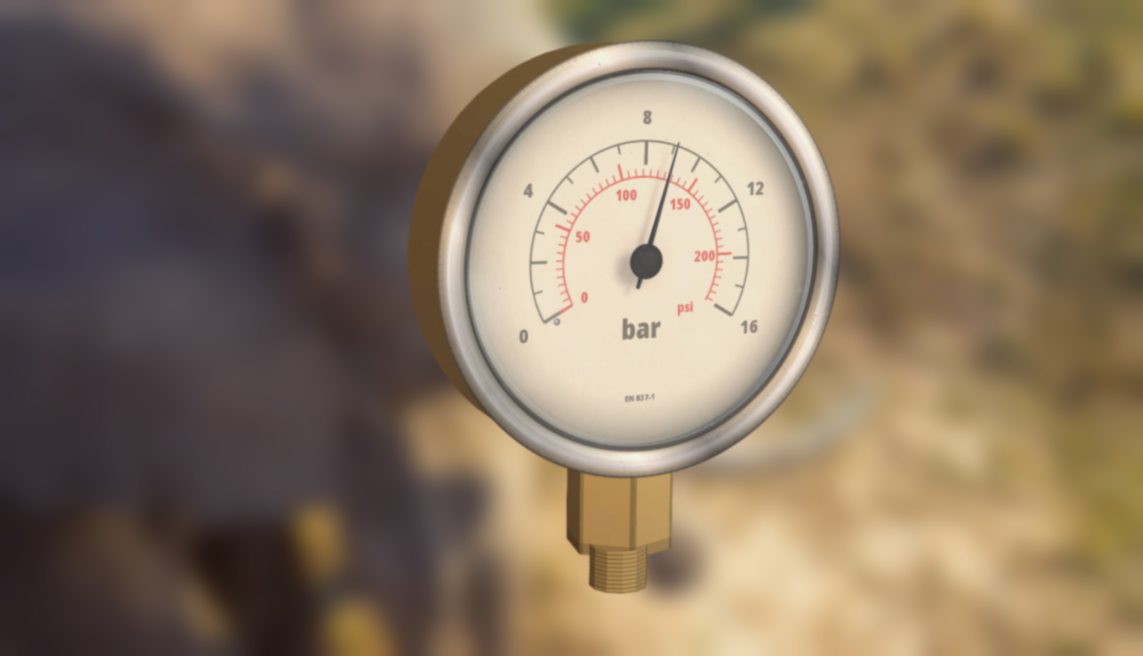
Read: 9bar
